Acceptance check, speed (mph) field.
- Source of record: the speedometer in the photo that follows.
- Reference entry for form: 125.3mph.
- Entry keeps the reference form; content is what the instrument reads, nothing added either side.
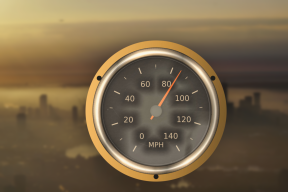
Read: 85mph
